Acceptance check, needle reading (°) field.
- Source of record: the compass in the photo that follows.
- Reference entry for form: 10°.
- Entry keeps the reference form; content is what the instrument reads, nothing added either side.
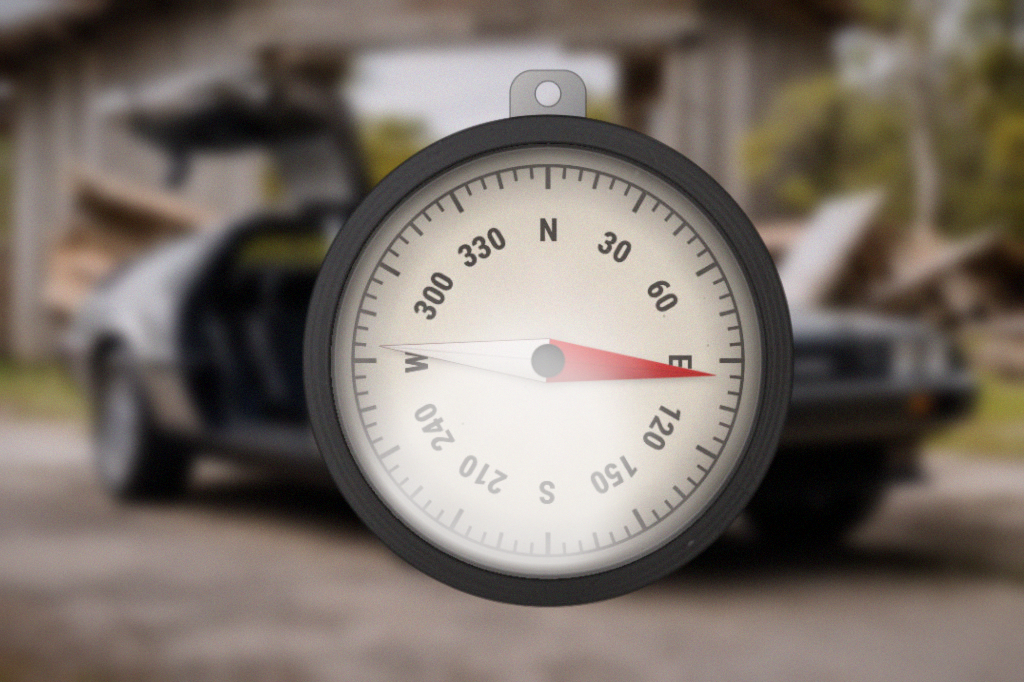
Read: 95°
